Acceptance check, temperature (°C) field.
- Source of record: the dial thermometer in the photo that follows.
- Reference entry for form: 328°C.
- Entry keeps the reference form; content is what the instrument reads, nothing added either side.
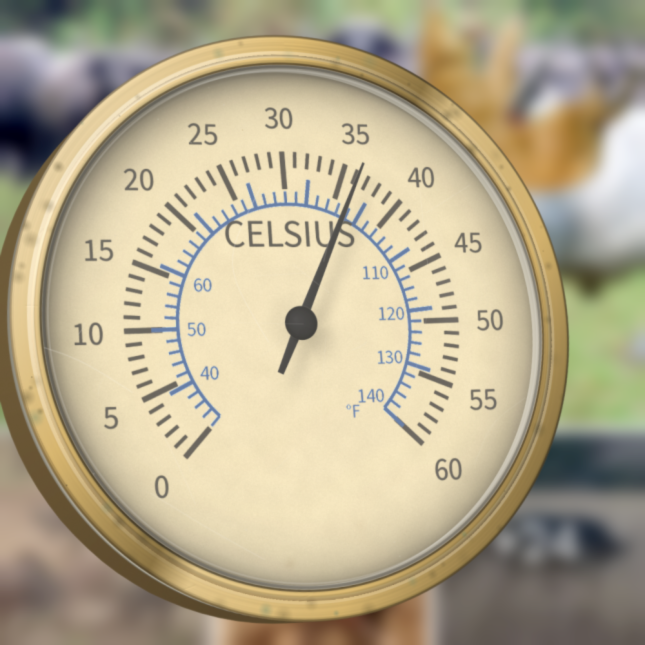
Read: 36°C
